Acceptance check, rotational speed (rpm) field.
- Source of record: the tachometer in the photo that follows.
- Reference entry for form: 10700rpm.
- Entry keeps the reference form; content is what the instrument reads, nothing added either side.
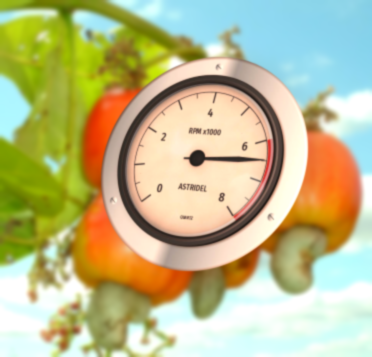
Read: 6500rpm
